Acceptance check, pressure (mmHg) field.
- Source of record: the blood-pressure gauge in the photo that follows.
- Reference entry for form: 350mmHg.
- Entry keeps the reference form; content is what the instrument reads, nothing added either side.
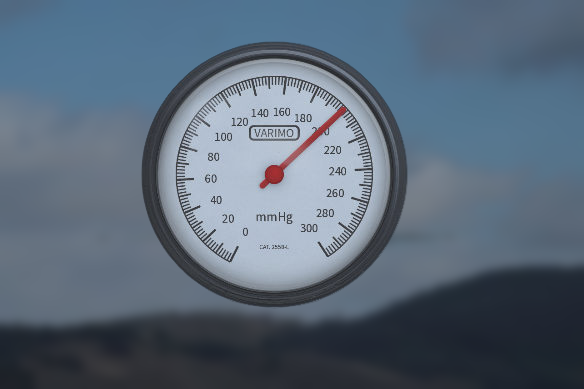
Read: 200mmHg
